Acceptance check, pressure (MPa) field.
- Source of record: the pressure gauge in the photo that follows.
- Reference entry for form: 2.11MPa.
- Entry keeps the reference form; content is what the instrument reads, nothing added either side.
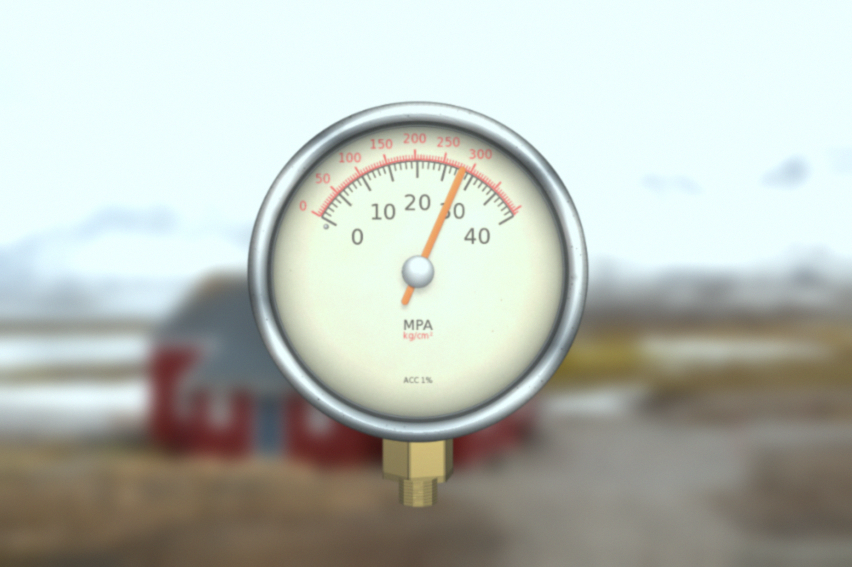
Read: 28MPa
